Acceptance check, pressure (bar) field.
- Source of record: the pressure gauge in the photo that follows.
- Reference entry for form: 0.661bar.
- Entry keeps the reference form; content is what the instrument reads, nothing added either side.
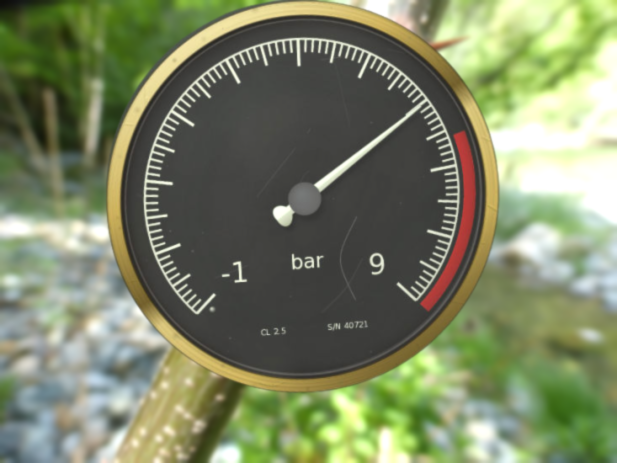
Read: 6bar
